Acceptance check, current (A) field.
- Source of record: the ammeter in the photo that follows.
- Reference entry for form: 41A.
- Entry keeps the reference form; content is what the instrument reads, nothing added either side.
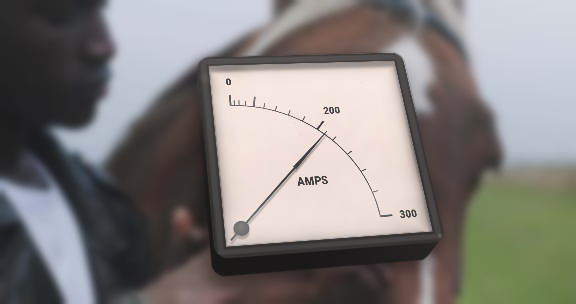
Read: 210A
